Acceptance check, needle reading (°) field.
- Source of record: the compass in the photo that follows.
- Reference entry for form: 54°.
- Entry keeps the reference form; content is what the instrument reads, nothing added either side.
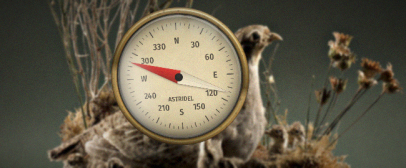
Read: 290°
